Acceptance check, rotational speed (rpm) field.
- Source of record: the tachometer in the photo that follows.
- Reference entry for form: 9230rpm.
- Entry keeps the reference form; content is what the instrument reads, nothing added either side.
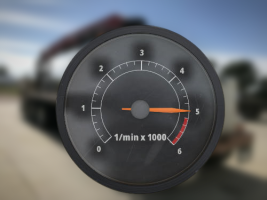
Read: 5000rpm
